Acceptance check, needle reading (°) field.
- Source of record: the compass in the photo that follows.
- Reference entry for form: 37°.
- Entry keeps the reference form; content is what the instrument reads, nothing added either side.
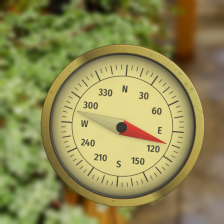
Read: 105°
